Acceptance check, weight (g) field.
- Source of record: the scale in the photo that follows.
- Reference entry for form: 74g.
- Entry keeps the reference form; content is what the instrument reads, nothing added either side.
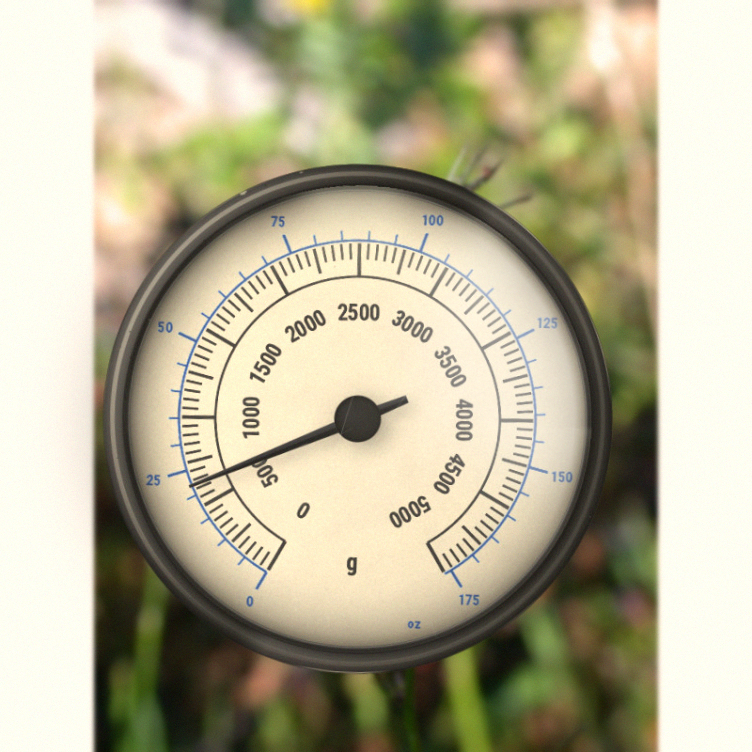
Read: 625g
